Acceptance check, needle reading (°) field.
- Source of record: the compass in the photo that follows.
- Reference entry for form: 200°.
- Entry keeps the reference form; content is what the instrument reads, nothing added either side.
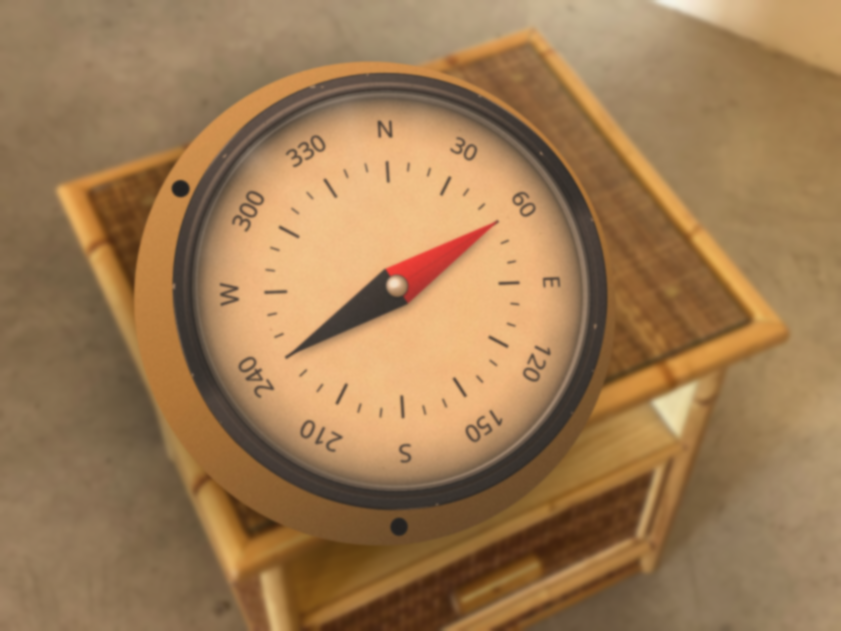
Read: 60°
